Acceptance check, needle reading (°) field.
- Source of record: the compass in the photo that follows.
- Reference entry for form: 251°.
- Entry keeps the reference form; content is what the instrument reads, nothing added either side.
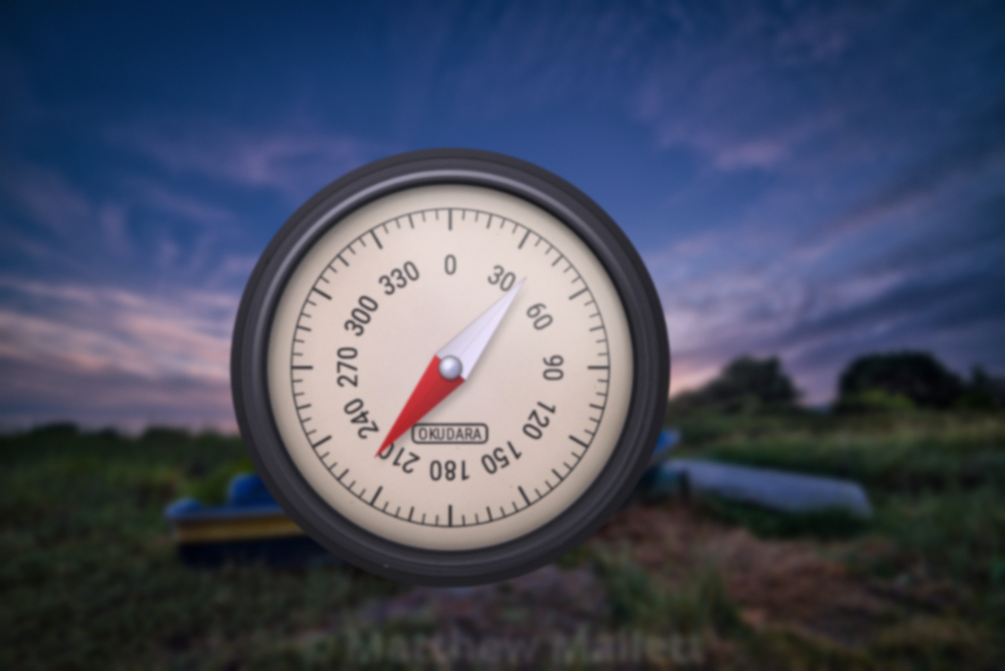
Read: 220°
